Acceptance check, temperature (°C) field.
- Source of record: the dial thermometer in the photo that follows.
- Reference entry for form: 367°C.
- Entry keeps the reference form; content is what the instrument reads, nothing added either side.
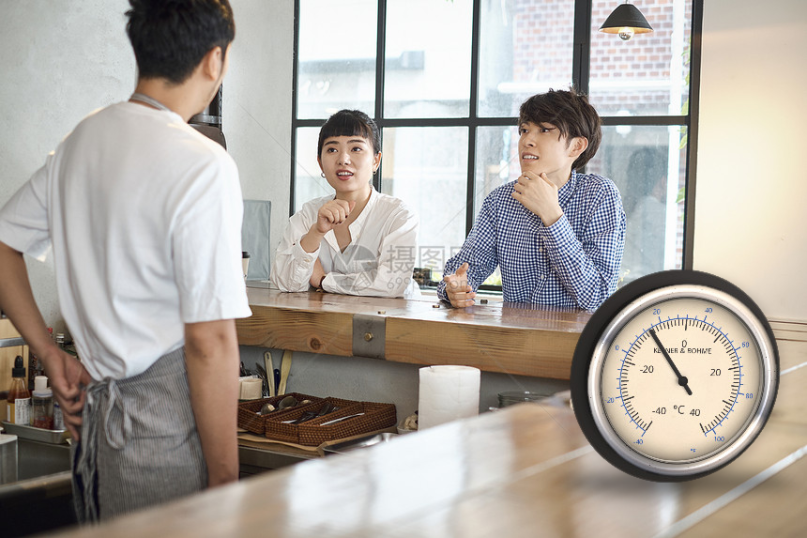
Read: -10°C
